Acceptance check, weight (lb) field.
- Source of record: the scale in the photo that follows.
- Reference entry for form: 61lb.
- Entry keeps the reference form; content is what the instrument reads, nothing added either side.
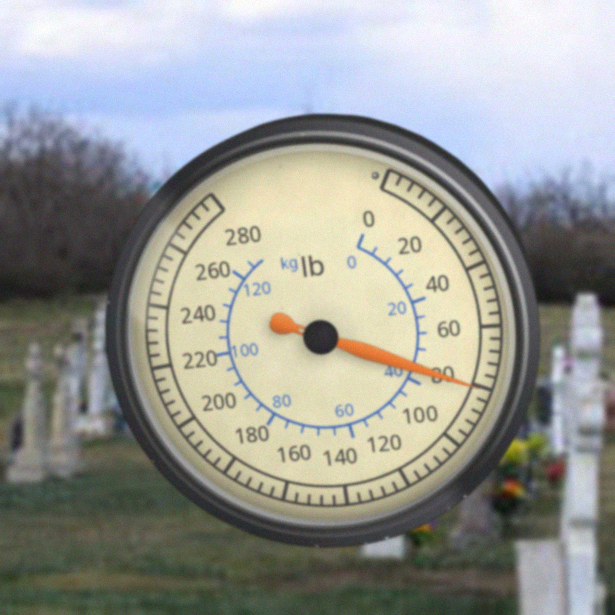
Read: 80lb
